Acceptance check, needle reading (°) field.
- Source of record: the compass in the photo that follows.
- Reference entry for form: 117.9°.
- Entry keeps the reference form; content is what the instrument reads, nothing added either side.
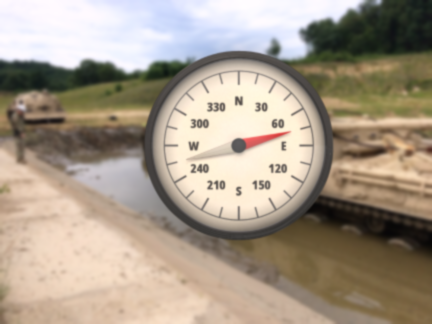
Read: 75°
